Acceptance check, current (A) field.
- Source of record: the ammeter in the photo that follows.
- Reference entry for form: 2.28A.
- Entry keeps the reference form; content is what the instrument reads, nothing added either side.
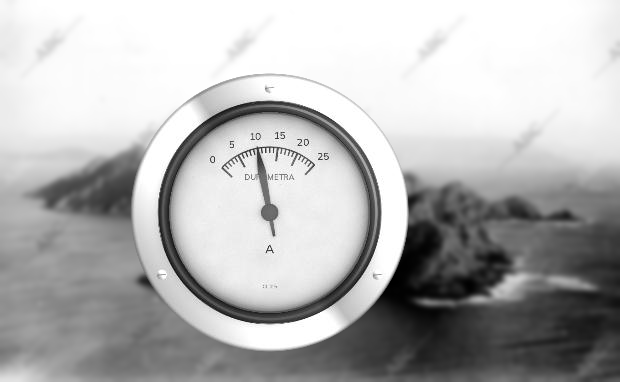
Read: 10A
